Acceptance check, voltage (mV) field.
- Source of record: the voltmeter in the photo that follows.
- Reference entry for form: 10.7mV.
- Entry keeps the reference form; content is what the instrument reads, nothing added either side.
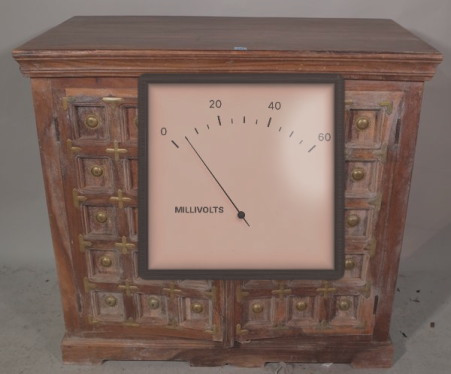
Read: 5mV
